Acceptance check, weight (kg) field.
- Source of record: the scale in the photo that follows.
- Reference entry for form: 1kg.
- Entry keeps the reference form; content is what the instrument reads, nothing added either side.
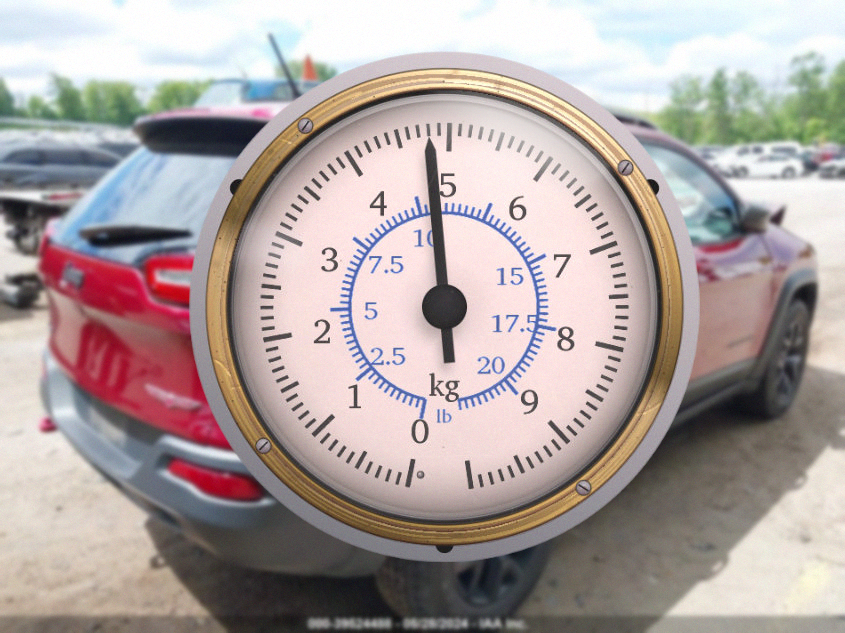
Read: 4.8kg
